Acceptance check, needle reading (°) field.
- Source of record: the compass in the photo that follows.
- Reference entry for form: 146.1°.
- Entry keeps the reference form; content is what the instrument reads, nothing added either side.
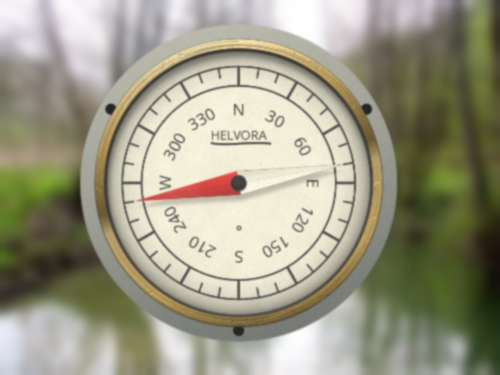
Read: 260°
